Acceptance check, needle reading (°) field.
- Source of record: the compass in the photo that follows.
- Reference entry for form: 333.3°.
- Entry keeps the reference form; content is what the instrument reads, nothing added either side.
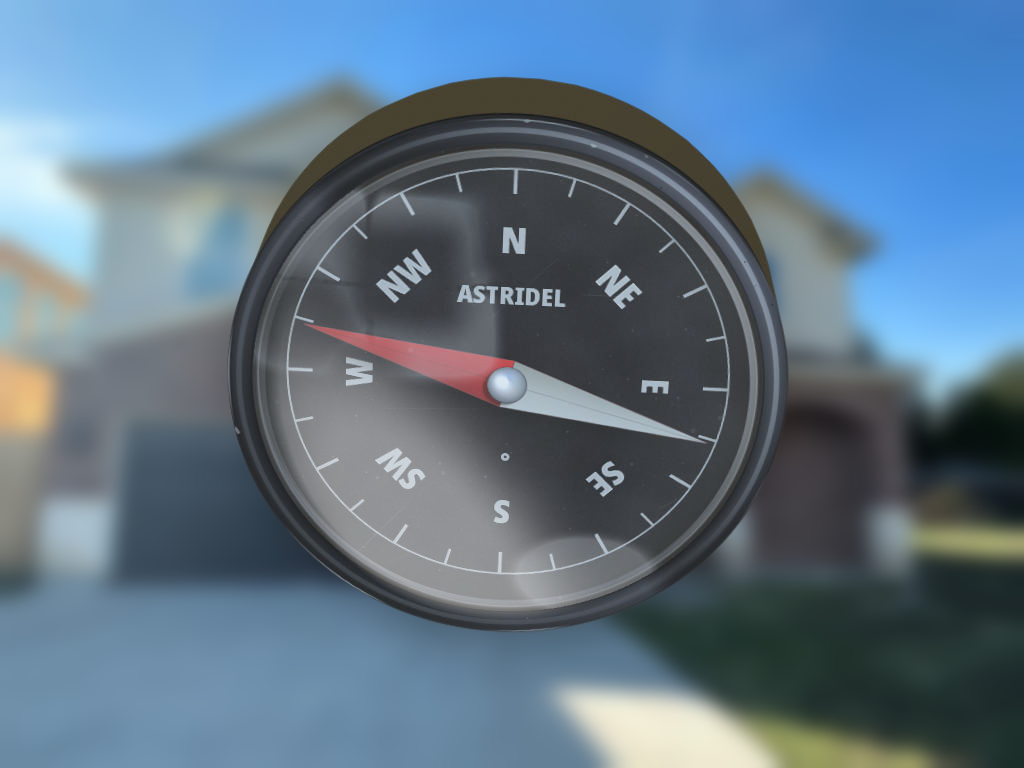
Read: 285°
